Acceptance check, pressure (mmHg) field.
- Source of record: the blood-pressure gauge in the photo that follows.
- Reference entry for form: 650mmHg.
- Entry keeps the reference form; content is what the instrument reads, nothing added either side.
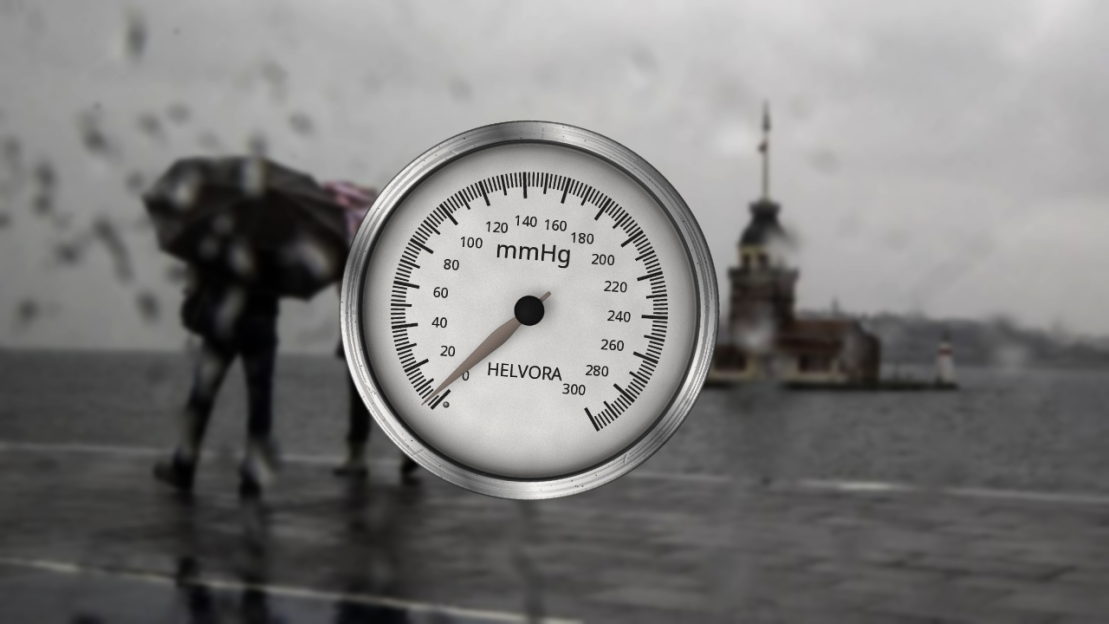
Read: 4mmHg
